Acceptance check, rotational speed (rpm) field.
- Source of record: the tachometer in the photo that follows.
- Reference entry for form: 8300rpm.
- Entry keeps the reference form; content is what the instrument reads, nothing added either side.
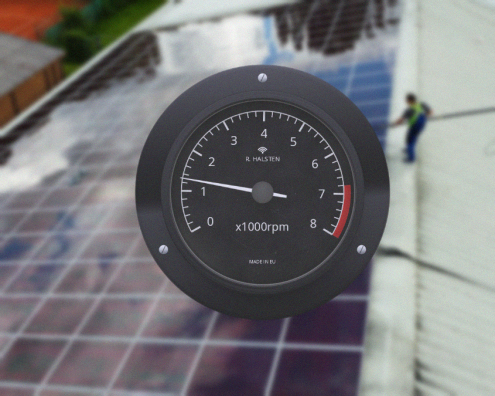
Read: 1300rpm
